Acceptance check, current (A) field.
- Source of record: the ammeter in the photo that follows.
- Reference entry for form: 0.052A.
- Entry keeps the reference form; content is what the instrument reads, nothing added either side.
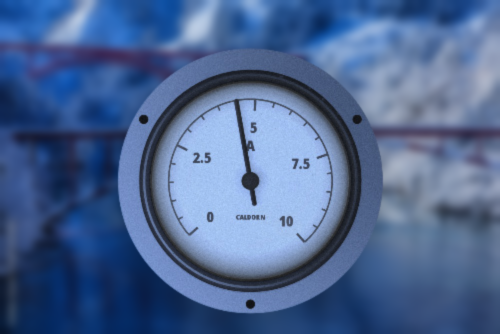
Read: 4.5A
